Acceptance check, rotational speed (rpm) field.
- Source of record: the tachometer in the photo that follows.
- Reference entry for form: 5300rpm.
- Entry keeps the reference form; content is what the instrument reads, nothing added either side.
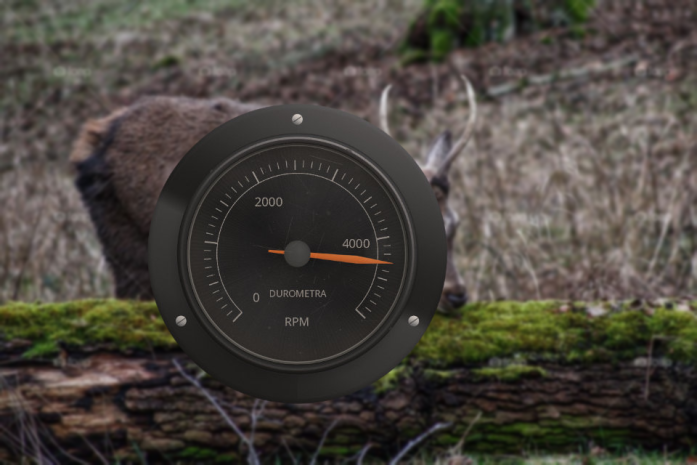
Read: 4300rpm
